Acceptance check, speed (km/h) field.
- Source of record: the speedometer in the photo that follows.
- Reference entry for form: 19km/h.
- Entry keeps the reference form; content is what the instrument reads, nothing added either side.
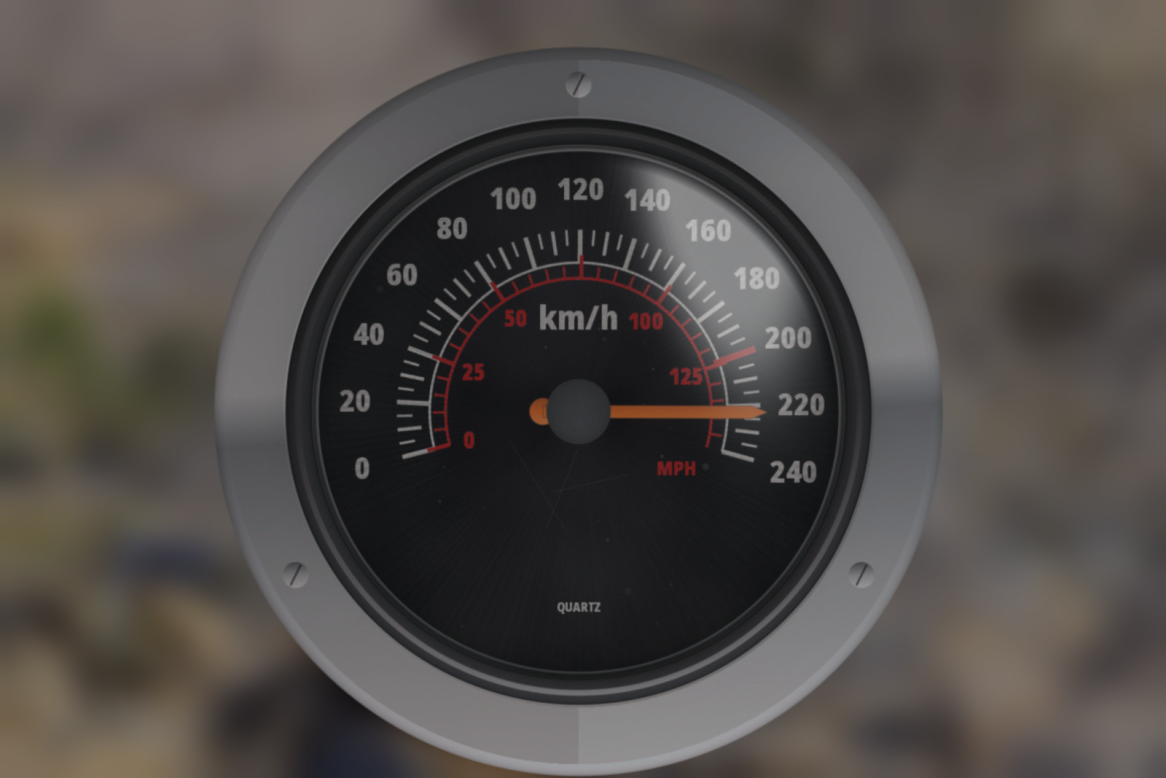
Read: 222.5km/h
